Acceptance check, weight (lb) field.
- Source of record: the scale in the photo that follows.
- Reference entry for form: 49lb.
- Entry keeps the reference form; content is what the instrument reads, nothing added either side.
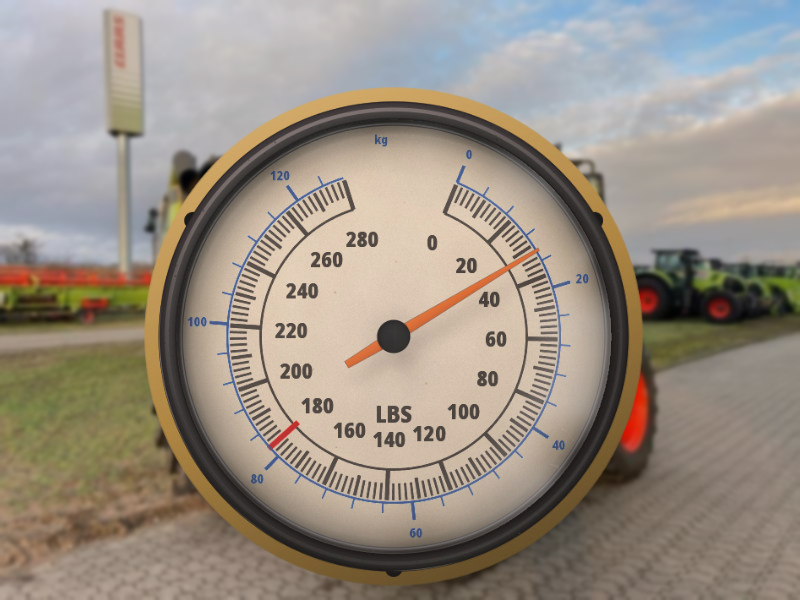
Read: 32lb
